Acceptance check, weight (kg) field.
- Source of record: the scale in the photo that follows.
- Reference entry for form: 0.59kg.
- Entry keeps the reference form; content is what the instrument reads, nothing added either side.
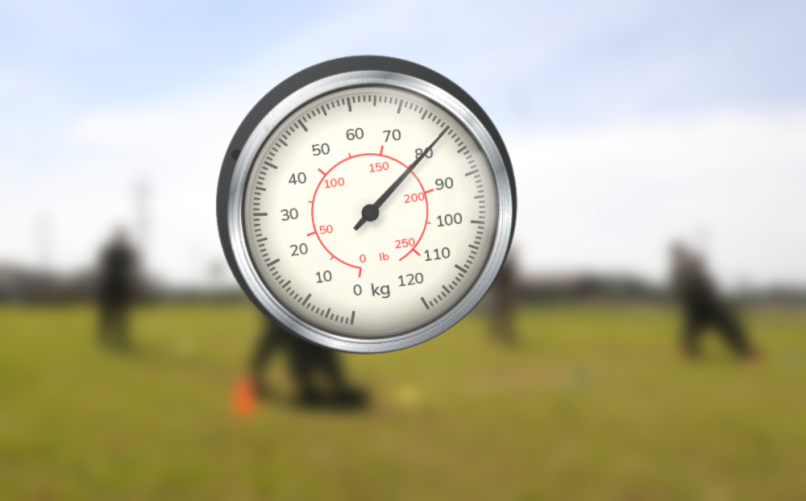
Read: 80kg
